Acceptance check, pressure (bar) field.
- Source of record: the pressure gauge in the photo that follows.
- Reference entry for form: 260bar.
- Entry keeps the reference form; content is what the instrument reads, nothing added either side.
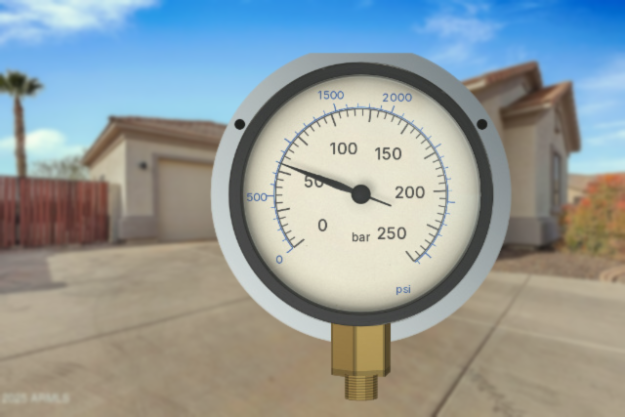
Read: 55bar
